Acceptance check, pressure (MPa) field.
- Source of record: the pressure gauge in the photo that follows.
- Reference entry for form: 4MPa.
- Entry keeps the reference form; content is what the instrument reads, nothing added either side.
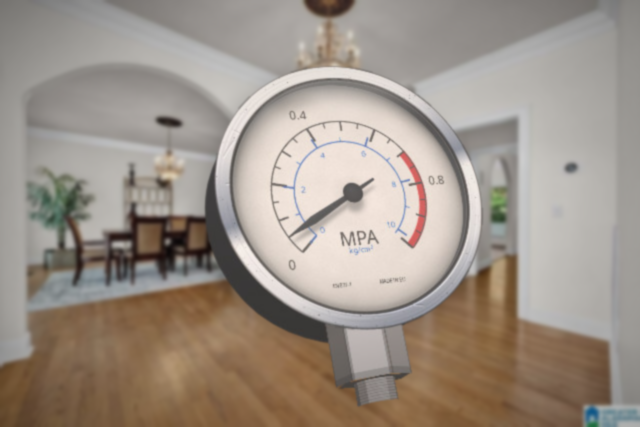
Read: 0.05MPa
